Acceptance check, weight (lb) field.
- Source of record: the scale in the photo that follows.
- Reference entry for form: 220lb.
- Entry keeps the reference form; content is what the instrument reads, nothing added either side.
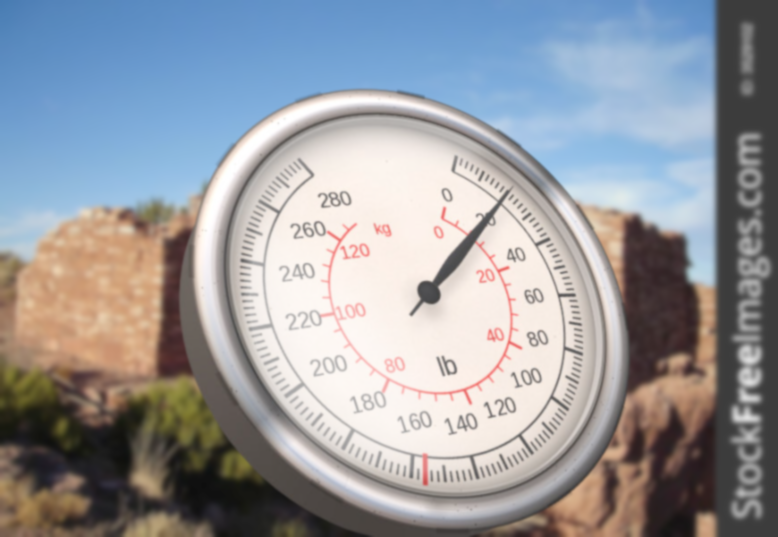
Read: 20lb
